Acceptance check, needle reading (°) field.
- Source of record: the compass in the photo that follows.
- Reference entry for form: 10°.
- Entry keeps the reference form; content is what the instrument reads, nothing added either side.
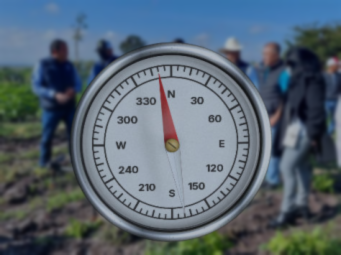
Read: 350°
